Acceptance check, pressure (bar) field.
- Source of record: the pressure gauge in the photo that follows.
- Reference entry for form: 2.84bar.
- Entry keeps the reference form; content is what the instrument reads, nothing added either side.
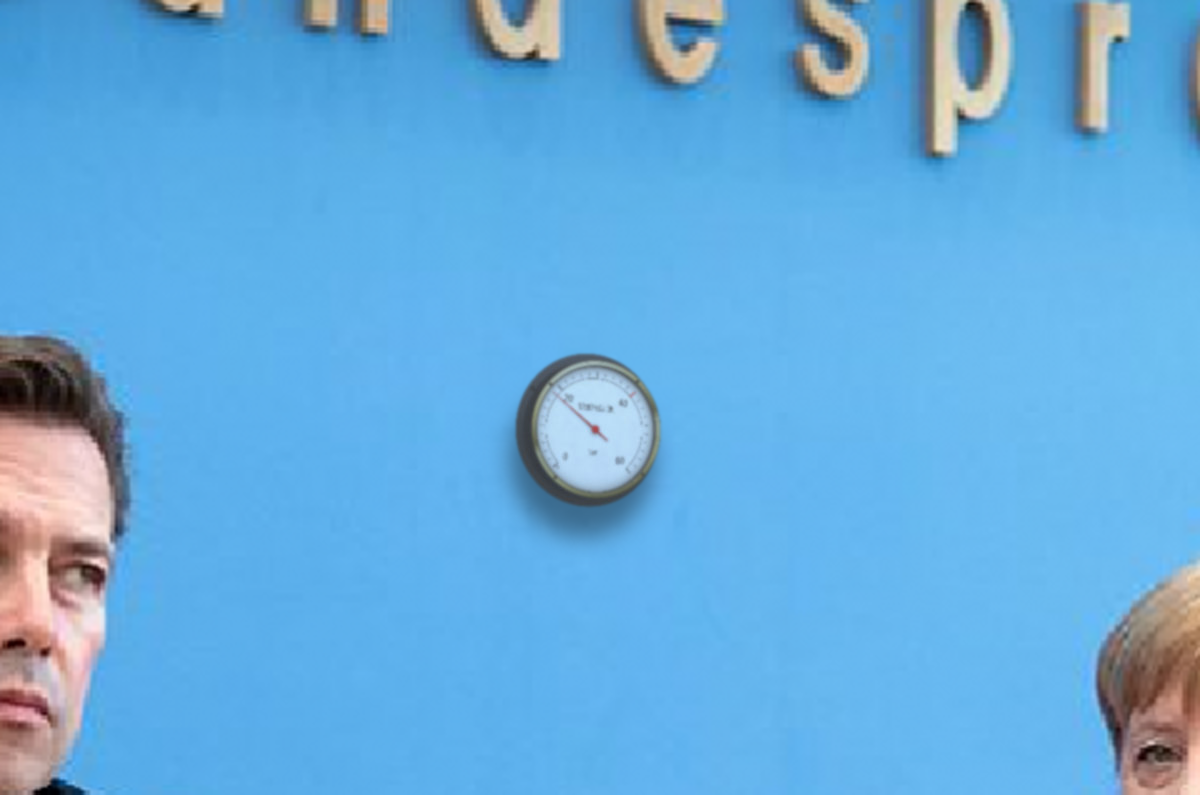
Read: 18bar
